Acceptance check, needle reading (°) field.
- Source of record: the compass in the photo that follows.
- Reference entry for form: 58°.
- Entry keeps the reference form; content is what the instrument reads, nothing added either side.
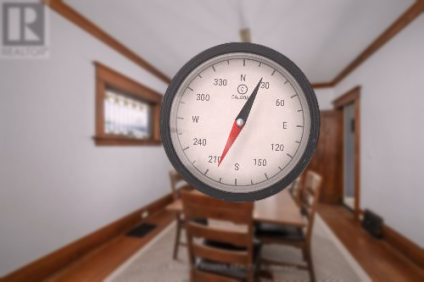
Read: 202.5°
